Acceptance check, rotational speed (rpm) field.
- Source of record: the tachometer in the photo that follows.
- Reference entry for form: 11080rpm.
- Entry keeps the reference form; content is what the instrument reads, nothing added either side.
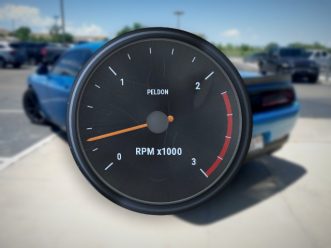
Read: 300rpm
